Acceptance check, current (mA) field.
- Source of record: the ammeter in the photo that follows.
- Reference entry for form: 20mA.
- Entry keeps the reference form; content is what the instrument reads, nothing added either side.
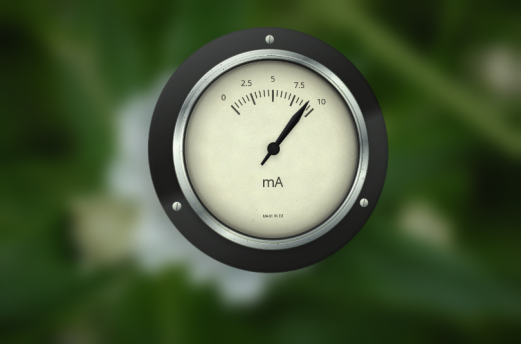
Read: 9mA
